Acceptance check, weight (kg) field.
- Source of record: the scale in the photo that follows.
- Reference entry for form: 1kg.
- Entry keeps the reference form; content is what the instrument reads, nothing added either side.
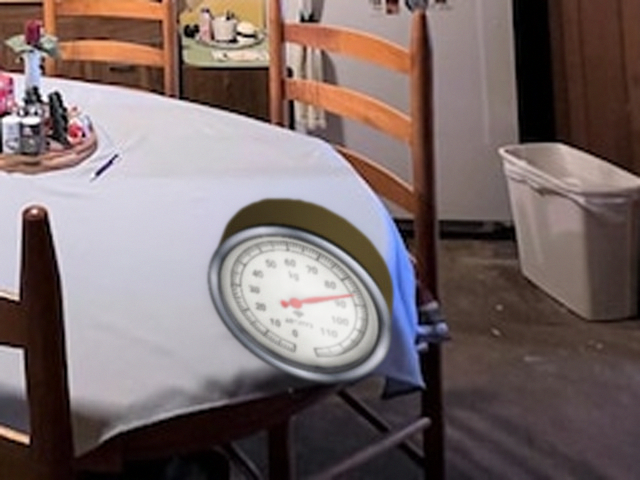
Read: 85kg
